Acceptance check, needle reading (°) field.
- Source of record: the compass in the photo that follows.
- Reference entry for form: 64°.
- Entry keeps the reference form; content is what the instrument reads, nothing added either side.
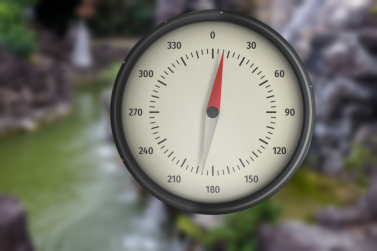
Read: 10°
